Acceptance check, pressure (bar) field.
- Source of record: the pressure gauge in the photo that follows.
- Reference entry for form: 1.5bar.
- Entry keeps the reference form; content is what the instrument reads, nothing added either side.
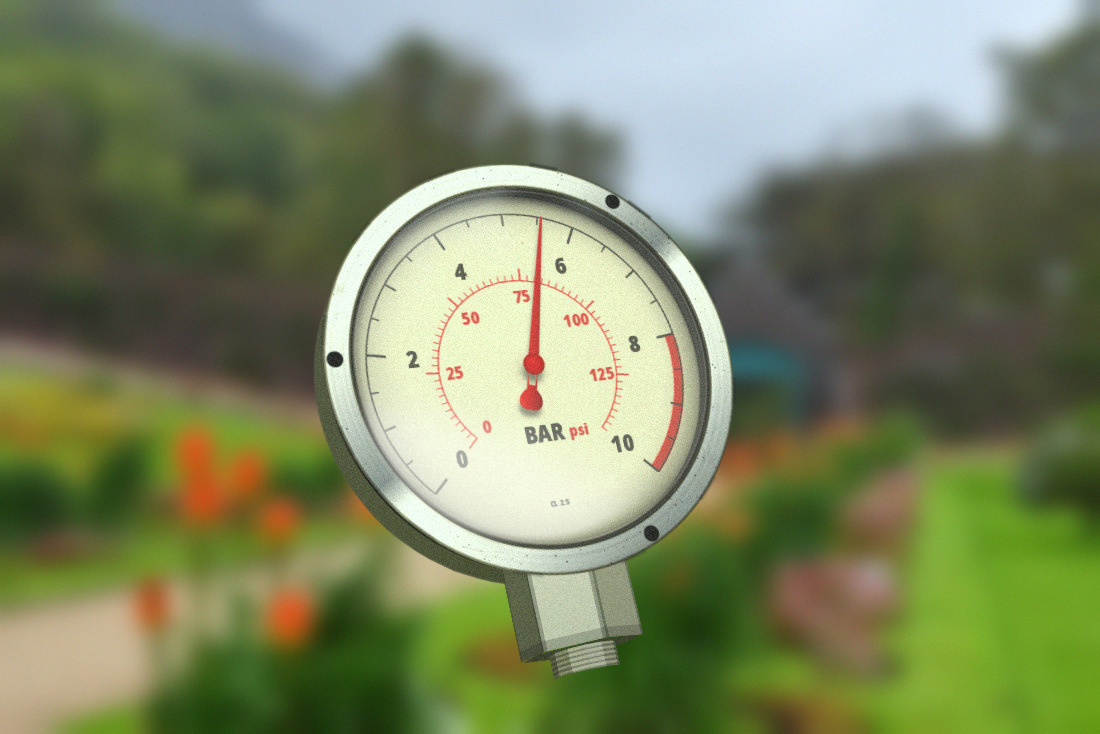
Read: 5.5bar
